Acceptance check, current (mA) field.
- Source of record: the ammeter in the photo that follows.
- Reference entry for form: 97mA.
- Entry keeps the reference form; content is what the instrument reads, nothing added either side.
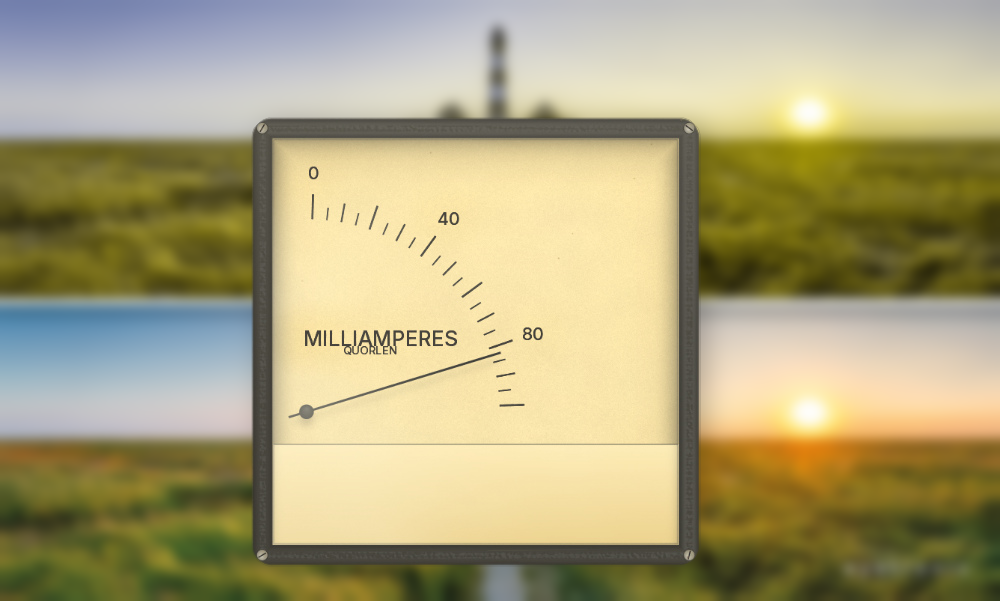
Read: 82.5mA
